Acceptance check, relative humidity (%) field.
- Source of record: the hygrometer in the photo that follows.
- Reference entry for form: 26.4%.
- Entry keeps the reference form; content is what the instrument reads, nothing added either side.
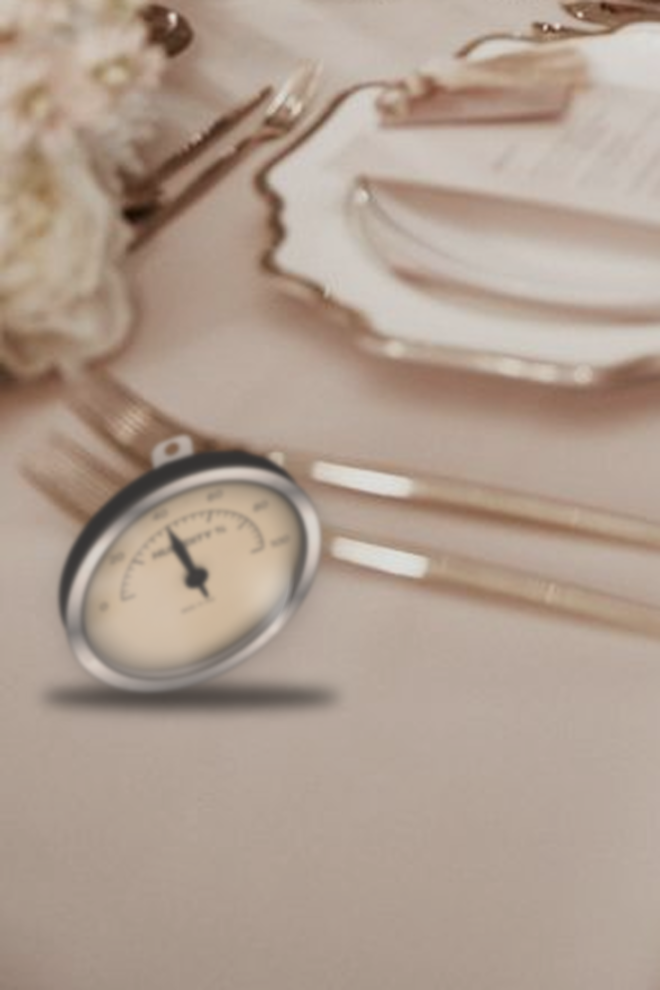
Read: 40%
